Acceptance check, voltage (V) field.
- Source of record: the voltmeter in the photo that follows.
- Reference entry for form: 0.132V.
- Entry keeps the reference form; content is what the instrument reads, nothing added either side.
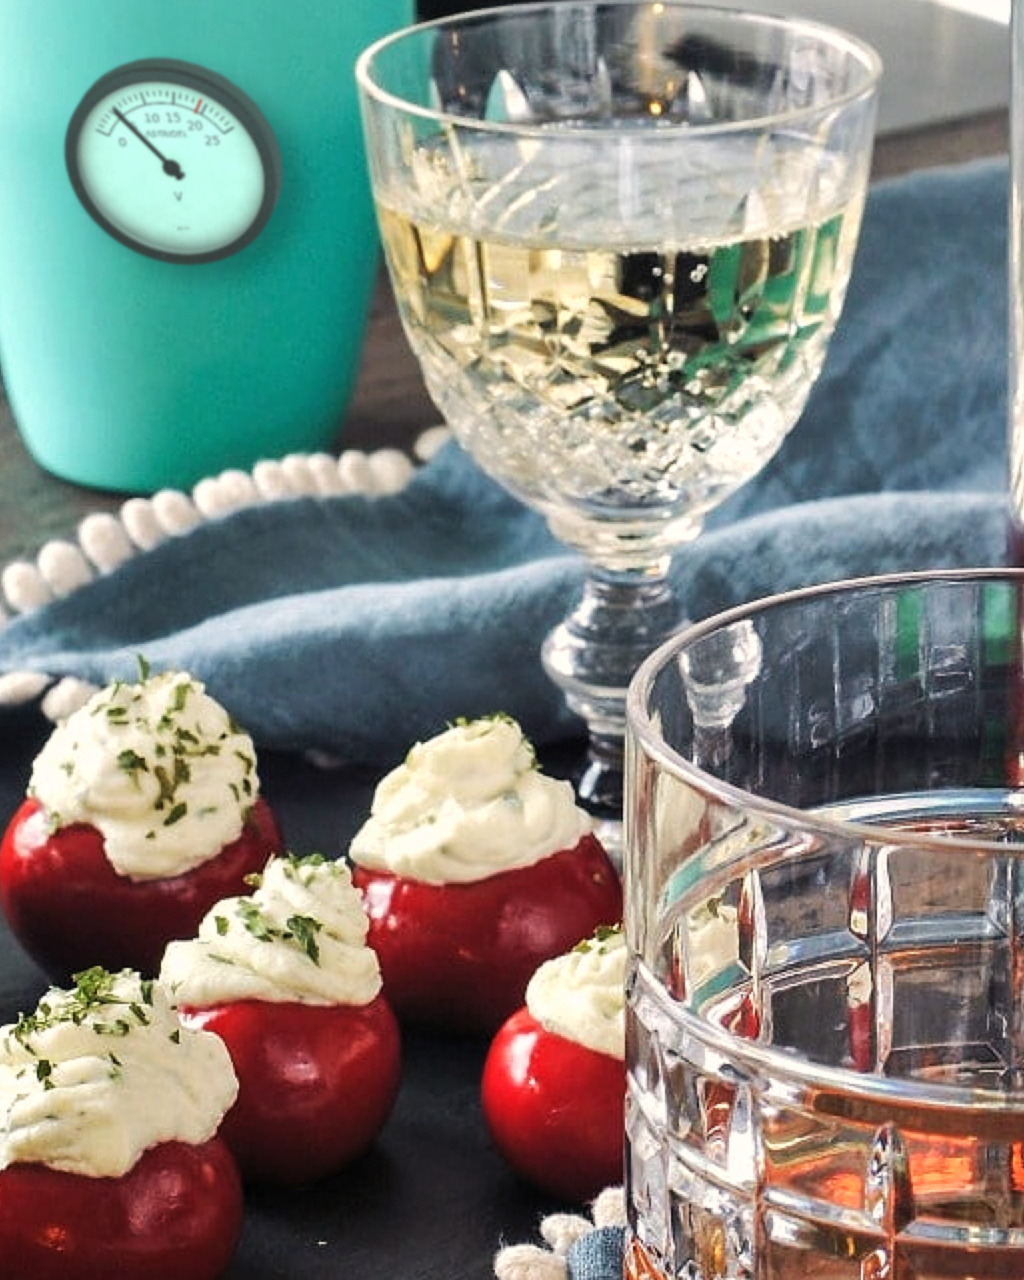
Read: 5V
